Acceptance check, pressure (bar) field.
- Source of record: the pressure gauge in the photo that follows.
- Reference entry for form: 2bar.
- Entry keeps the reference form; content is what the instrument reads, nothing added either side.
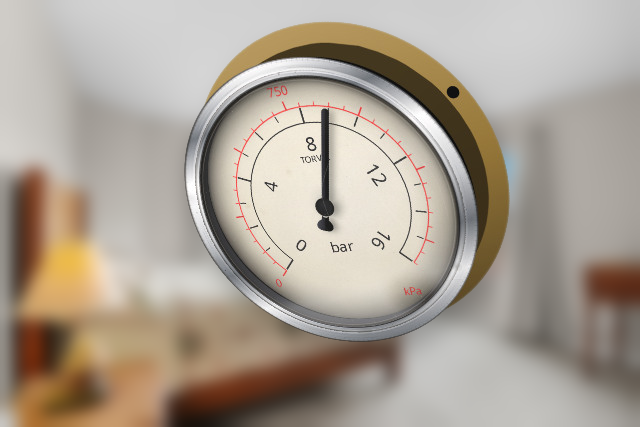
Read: 9bar
